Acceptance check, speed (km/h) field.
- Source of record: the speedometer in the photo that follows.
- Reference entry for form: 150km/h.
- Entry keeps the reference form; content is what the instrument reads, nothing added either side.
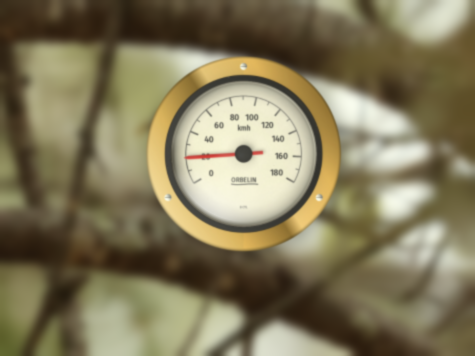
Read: 20km/h
